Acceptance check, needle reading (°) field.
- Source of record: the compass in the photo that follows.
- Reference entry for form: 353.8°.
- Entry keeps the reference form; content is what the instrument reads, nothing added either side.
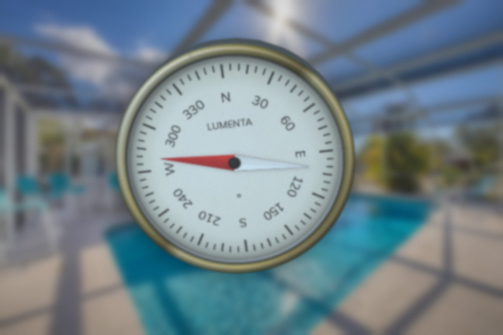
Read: 280°
